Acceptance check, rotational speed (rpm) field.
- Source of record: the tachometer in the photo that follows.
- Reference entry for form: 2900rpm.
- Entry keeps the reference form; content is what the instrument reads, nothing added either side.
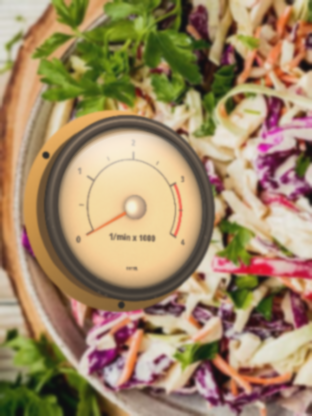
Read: 0rpm
